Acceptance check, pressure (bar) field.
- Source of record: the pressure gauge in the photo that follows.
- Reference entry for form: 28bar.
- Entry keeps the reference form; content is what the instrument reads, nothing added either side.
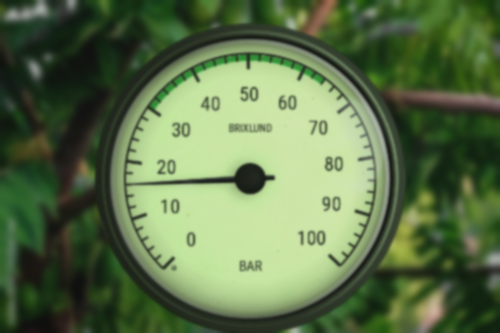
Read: 16bar
